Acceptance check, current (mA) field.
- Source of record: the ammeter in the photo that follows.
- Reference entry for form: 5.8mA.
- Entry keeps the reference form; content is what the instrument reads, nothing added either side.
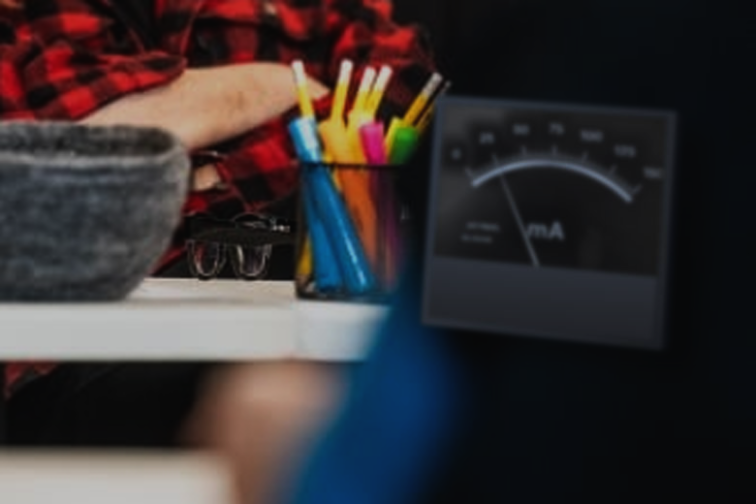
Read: 25mA
